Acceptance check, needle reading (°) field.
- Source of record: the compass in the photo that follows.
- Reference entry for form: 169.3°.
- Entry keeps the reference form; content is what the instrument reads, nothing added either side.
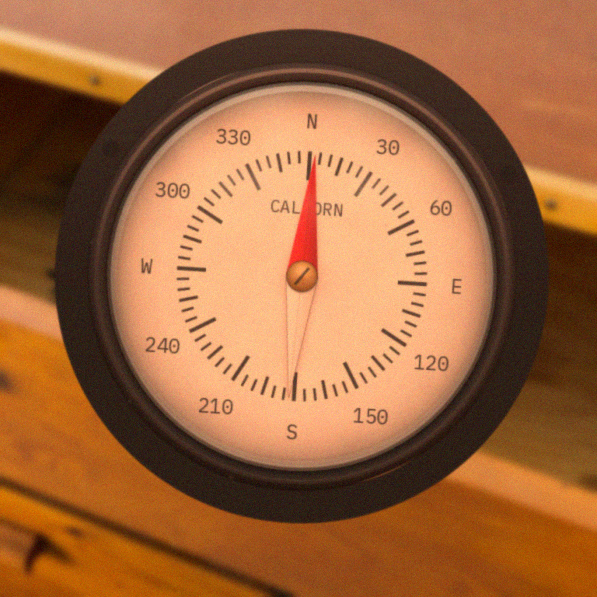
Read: 2.5°
